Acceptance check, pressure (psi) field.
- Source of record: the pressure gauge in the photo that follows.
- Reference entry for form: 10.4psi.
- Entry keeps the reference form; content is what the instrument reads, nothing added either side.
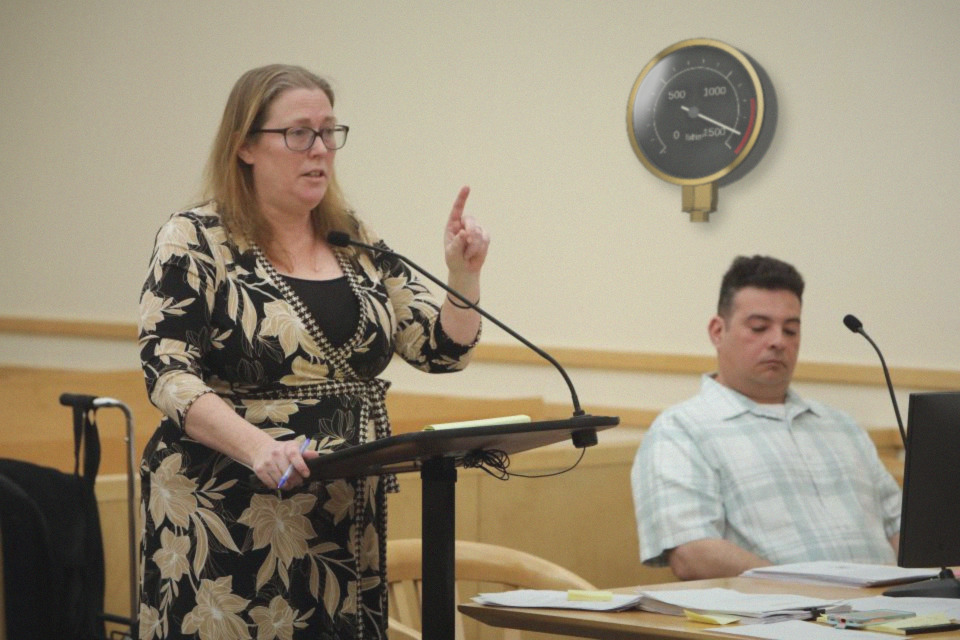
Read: 1400psi
